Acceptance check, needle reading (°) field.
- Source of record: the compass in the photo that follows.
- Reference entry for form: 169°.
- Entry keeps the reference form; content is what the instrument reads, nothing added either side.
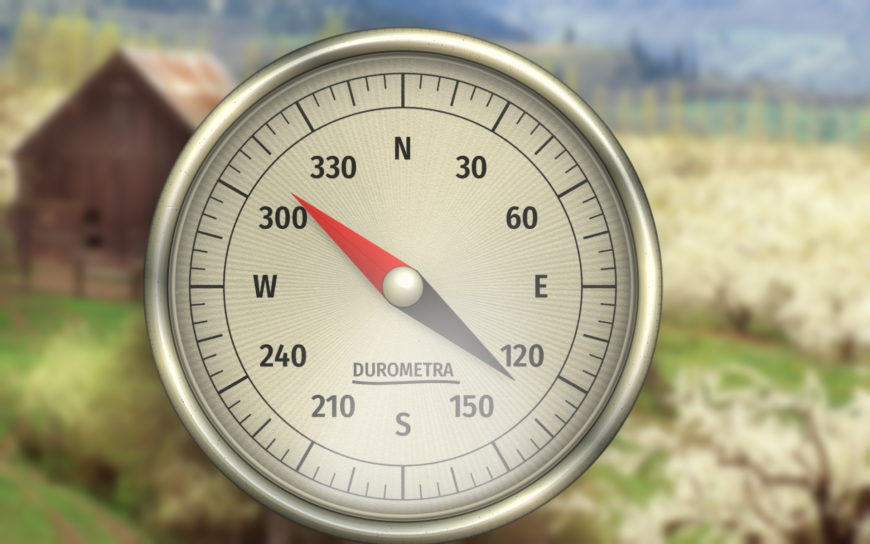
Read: 310°
